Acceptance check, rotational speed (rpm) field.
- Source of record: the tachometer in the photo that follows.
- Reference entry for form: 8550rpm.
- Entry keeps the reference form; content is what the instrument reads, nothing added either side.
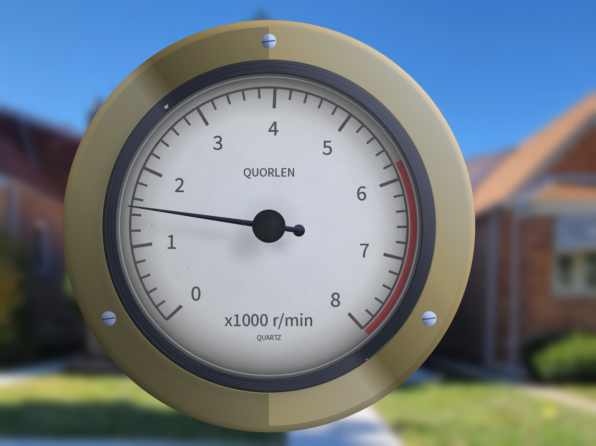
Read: 1500rpm
